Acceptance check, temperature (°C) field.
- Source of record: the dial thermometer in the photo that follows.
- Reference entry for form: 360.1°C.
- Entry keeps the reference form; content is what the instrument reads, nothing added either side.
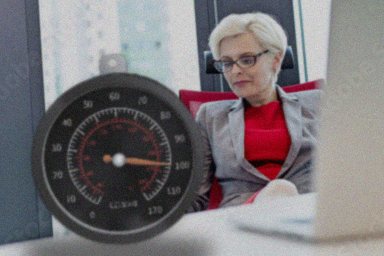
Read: 100°C
